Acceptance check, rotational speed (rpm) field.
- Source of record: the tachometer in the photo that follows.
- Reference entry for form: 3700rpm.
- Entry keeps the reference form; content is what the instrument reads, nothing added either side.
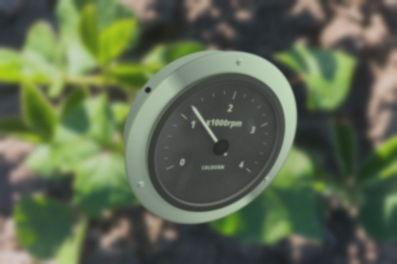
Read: 1200rpm
